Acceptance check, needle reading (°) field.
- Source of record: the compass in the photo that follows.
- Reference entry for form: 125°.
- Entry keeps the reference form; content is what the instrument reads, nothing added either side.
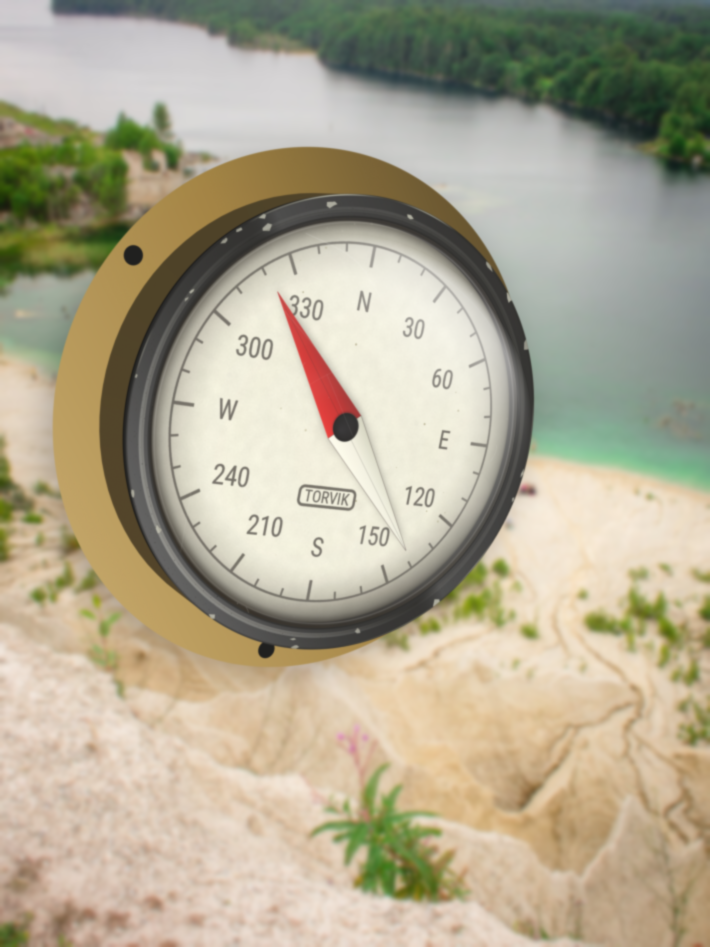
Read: 320°
